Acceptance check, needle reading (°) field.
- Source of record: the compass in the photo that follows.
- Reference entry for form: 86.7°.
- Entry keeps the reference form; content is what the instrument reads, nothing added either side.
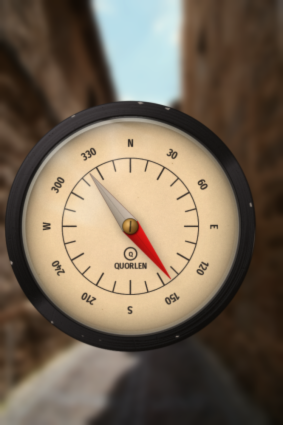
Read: 142.5°
